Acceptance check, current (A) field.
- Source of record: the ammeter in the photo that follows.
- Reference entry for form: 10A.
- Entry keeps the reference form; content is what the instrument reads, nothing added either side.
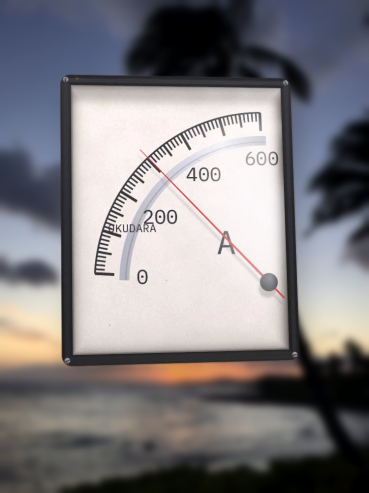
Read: 300A
